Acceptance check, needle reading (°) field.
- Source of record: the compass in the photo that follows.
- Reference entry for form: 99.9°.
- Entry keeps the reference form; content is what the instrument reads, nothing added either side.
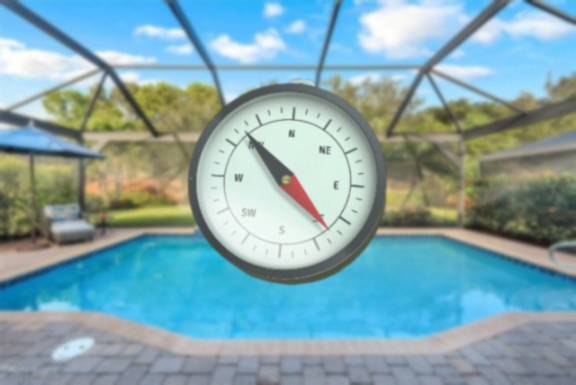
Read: 135°
